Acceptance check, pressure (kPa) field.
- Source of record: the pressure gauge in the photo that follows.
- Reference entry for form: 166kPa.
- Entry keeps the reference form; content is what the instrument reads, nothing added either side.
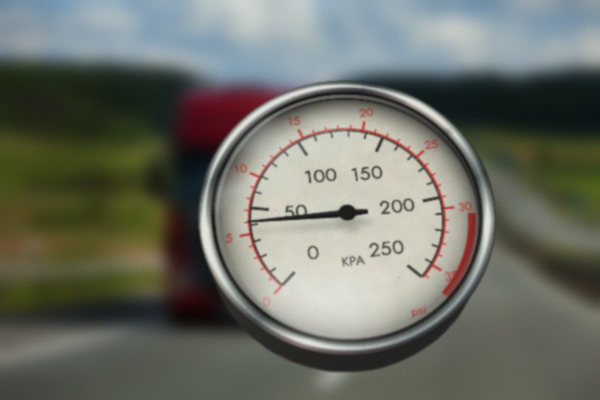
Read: 40kPa
